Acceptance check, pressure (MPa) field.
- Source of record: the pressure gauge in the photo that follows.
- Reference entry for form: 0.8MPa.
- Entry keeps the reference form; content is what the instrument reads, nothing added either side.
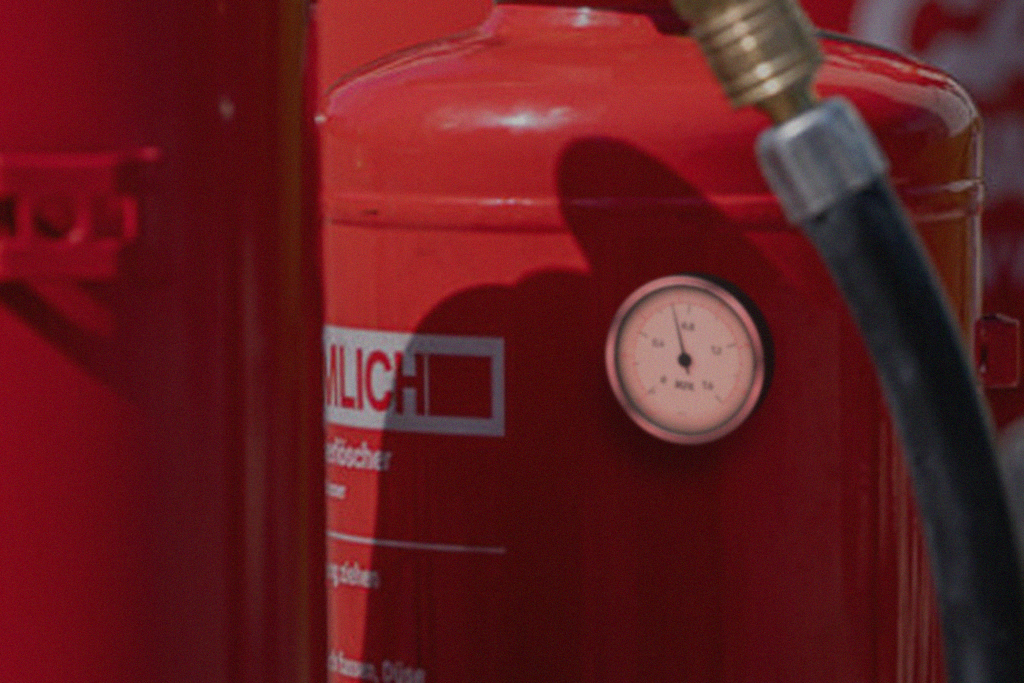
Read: 0.7MPa
